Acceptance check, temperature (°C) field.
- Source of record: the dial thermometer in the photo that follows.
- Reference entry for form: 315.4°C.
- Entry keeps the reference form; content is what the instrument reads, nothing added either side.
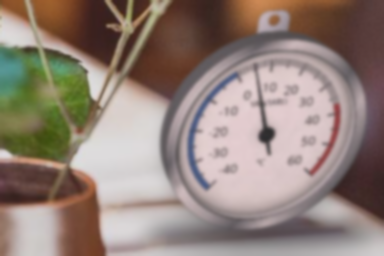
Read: 5°C
